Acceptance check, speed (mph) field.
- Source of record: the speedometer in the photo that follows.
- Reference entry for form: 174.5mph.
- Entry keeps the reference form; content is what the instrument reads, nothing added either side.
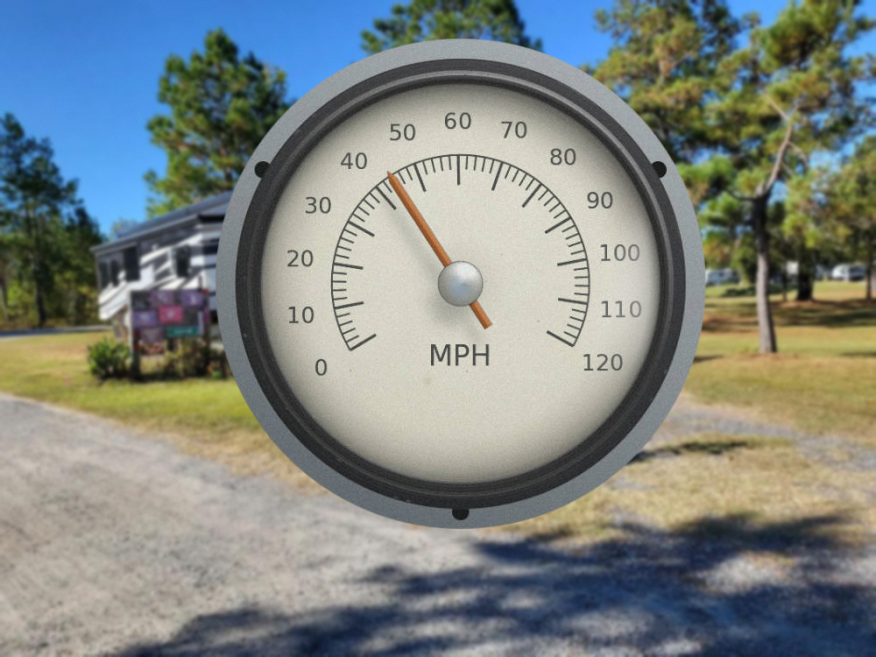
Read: 44mph
